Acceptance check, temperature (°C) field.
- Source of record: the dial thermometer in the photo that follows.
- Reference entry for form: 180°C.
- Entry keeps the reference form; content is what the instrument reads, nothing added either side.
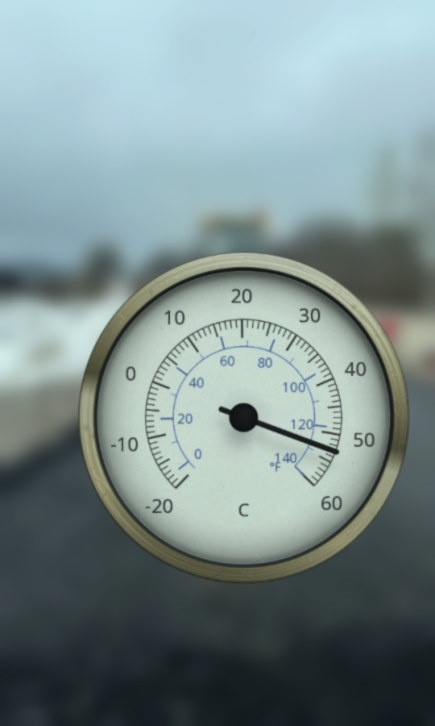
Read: 53°C
